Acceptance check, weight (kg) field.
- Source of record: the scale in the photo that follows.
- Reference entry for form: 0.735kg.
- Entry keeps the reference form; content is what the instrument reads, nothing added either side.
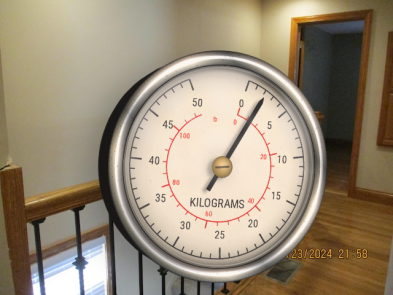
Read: 2kg
